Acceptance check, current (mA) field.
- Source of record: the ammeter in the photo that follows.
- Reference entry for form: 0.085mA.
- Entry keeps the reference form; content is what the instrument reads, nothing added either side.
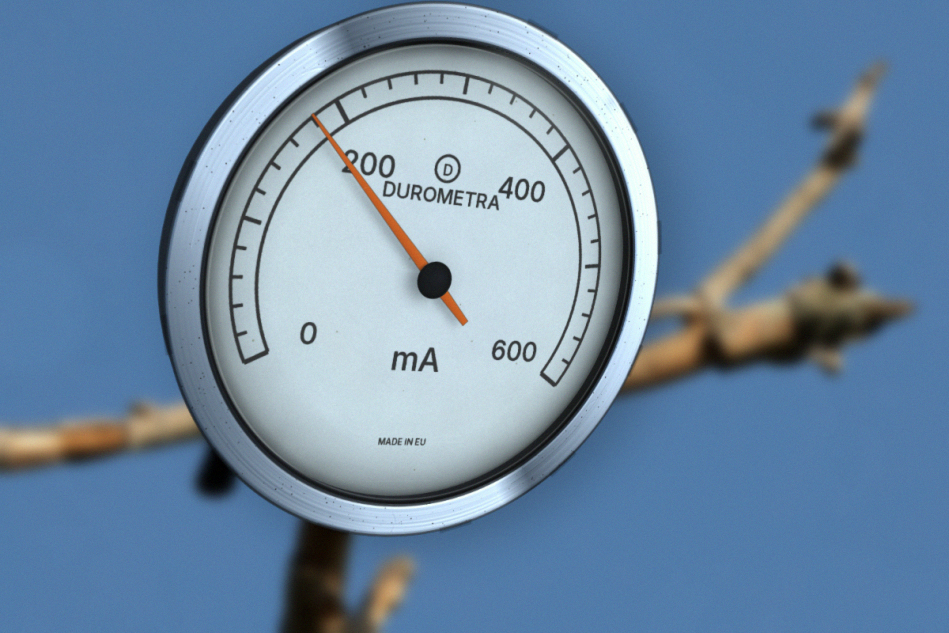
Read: 180mA
